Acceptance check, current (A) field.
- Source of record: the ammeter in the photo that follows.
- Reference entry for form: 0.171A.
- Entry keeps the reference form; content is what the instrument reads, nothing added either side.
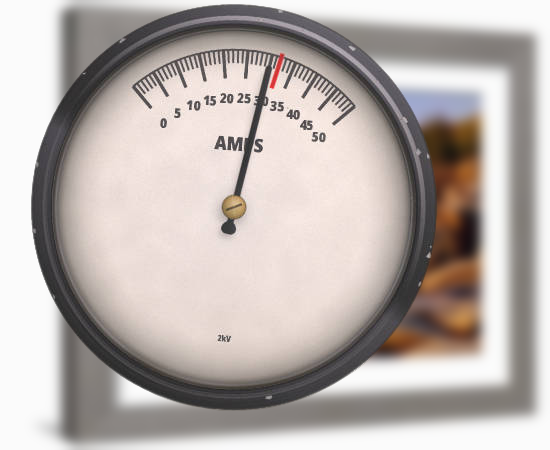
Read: 30A
